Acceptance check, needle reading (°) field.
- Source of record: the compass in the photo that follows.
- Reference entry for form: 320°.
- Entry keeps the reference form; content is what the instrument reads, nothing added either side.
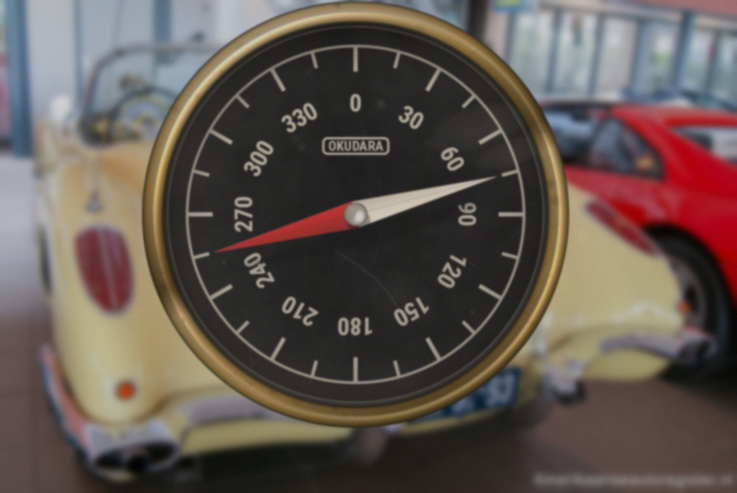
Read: 255°
